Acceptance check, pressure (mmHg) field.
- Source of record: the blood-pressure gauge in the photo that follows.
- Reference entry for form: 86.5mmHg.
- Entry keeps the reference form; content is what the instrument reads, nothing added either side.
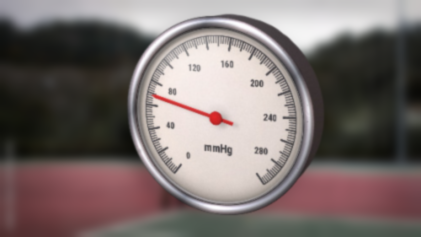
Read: 70mmHg
